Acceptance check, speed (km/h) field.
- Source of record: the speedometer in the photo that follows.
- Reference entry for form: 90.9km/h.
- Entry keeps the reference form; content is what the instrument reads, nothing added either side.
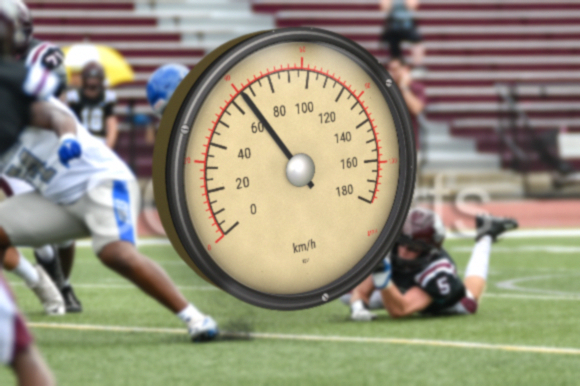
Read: 65km/h
